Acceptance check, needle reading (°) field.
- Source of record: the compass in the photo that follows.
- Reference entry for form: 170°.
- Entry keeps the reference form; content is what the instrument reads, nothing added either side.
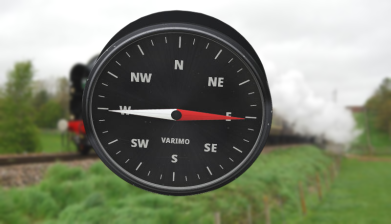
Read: 90°
